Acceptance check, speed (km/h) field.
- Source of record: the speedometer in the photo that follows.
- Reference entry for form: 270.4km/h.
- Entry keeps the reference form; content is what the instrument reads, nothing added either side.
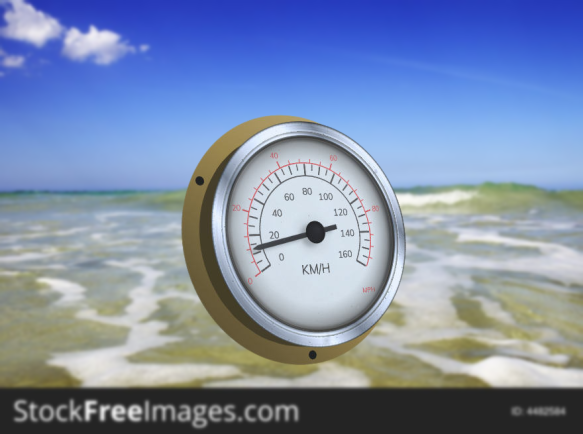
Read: 12.5km/h
